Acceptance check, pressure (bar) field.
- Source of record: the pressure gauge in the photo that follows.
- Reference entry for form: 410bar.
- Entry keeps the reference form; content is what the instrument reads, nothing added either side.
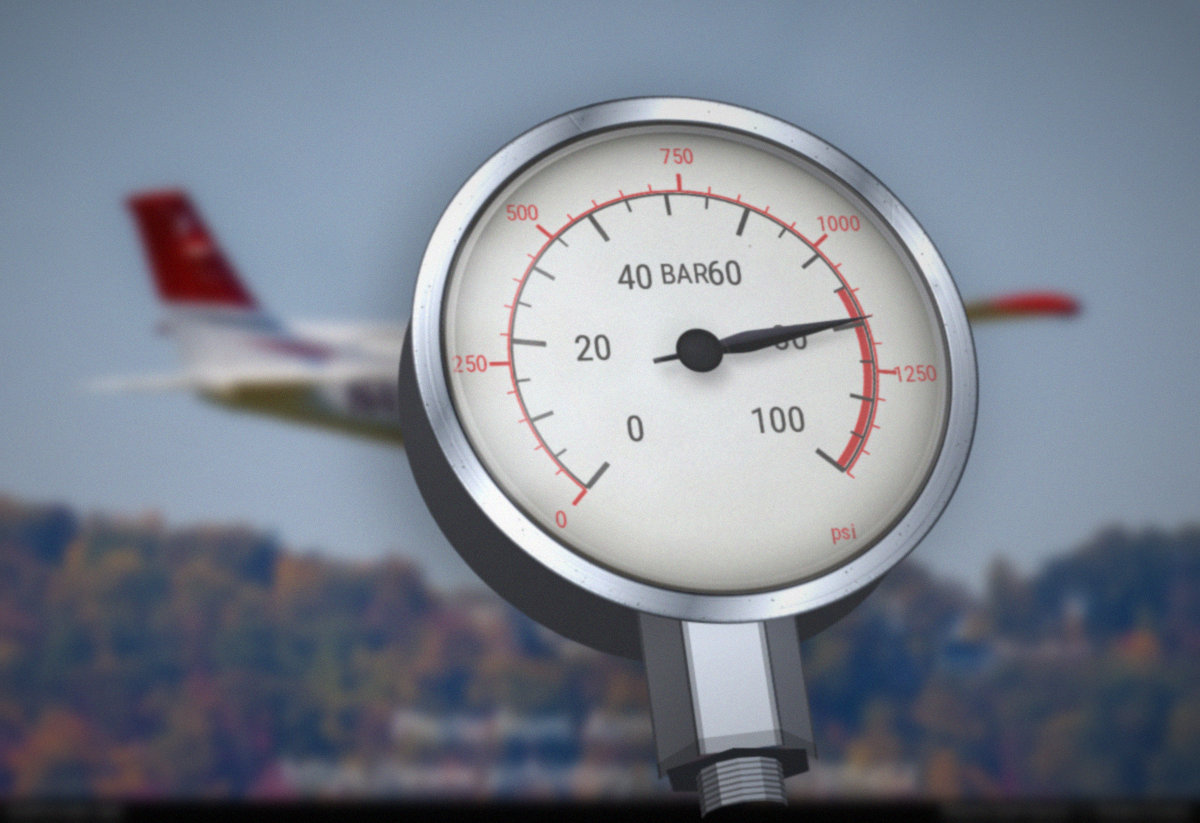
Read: 80bar
